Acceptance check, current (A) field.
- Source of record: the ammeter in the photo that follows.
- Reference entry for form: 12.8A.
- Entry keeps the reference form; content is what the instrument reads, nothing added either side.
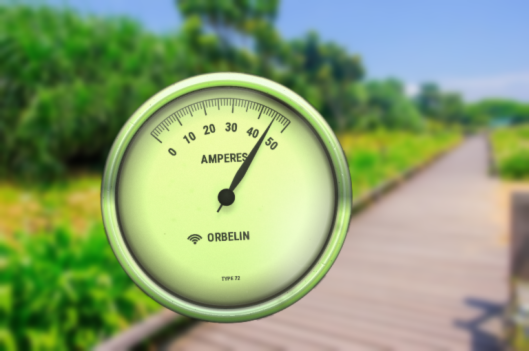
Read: 45A
